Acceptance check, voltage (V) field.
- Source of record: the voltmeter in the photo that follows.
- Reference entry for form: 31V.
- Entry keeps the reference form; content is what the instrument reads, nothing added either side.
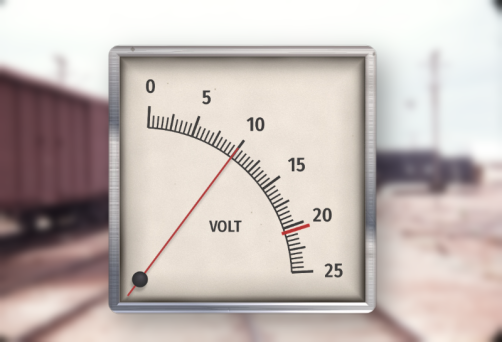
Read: 10V
